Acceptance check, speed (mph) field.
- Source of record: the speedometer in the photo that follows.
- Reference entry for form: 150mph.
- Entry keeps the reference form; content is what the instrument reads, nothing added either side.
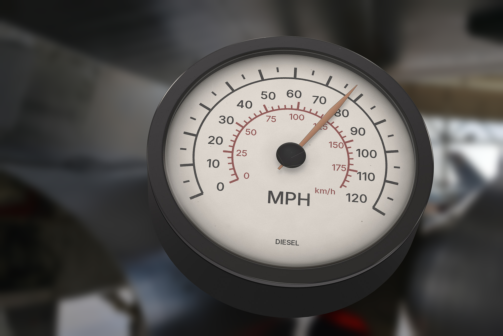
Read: 77.5mph
